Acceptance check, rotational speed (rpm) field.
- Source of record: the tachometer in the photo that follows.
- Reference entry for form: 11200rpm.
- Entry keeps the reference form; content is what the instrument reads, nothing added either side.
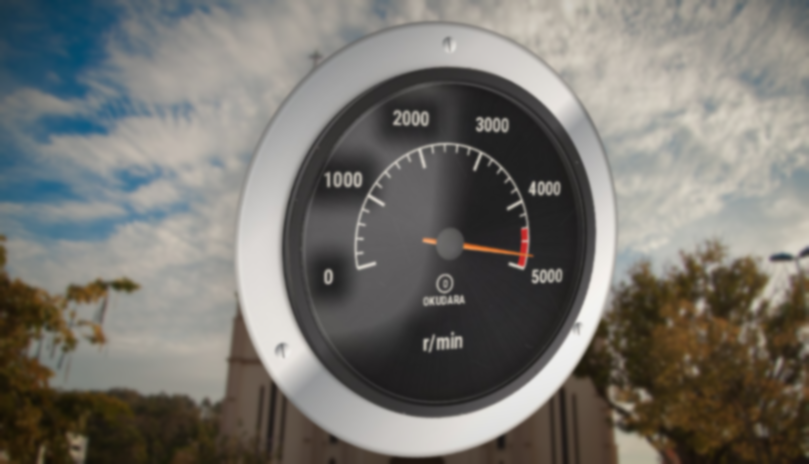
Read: 4800rpm
